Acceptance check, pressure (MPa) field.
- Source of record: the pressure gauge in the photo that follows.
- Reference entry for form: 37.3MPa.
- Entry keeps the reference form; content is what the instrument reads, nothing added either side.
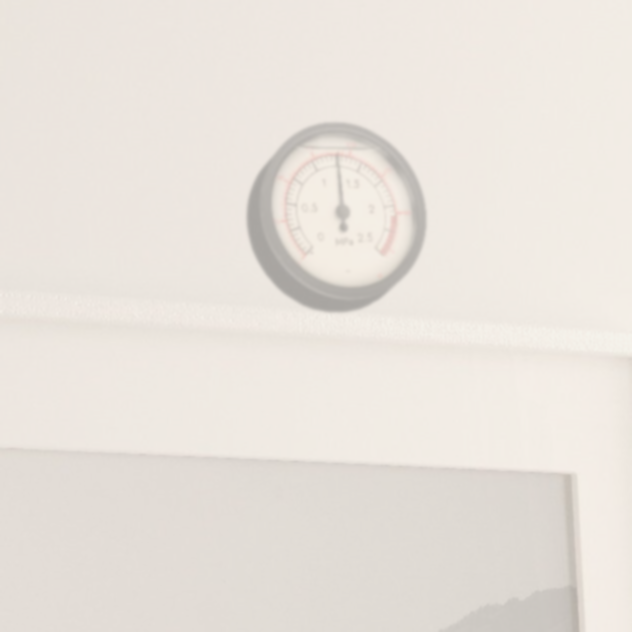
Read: 1.25MPa
